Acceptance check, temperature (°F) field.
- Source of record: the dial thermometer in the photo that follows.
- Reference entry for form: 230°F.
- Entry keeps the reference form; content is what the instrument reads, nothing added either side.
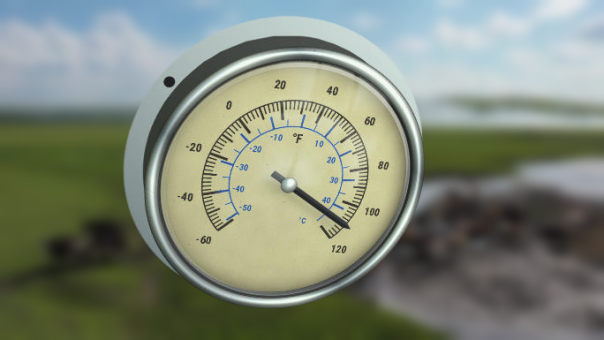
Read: 110°F
